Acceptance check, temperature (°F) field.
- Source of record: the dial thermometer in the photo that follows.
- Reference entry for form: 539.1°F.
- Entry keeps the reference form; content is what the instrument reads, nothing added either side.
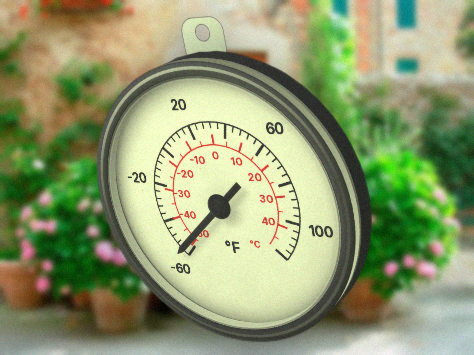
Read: -56°F
